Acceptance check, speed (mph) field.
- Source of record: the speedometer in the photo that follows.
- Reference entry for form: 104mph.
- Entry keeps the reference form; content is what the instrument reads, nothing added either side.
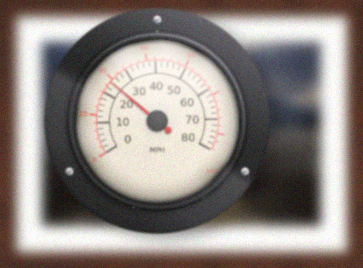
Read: 24mph
